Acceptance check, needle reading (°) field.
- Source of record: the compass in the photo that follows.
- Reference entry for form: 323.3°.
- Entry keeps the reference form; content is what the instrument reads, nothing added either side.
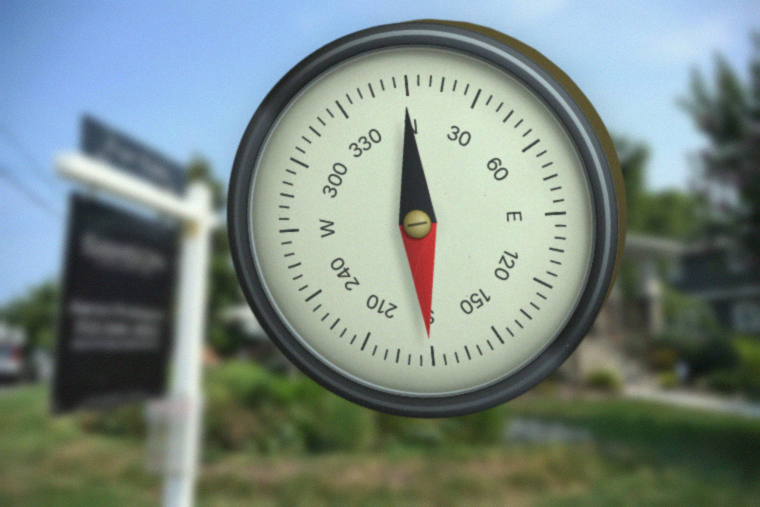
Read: 180°
